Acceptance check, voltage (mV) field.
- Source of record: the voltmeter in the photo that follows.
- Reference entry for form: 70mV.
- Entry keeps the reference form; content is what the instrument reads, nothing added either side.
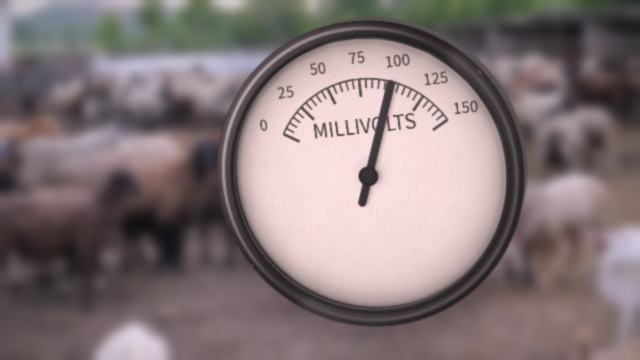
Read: 100mV
